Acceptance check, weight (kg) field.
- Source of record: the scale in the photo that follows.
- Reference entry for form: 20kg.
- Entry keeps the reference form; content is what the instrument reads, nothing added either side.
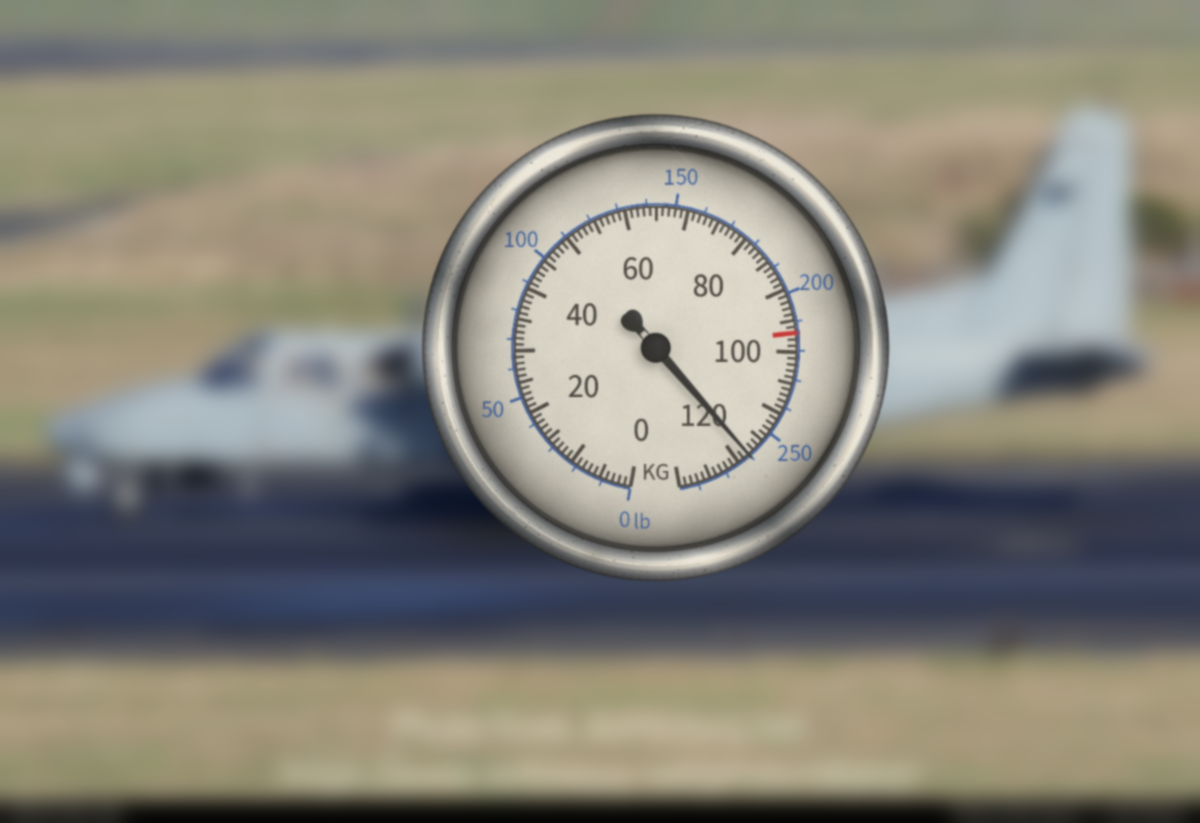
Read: 118kg
